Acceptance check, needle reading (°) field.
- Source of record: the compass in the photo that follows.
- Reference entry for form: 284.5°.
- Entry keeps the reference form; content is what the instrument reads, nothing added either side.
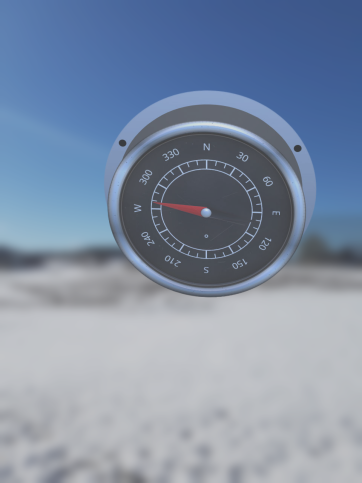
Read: 280°
